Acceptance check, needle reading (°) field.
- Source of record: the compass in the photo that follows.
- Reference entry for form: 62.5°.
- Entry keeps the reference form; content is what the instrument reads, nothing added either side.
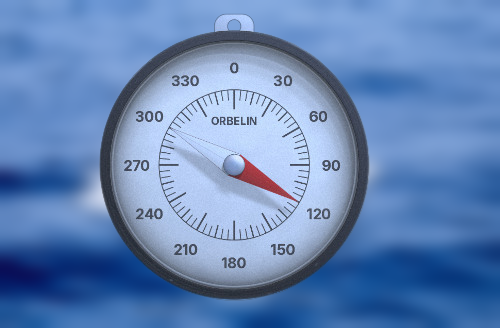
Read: 120°
